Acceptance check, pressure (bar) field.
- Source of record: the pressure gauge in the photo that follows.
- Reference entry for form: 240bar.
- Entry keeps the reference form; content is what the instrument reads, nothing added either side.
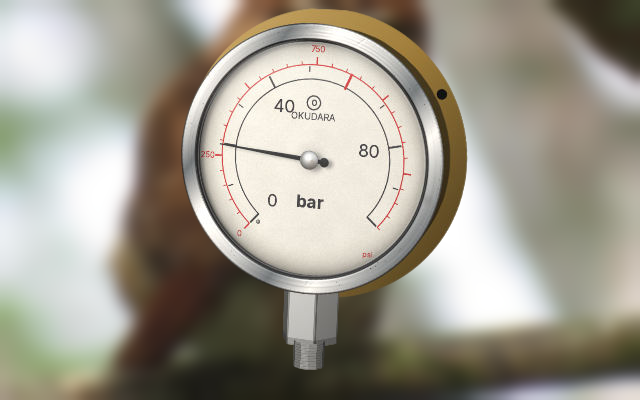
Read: 20bar
